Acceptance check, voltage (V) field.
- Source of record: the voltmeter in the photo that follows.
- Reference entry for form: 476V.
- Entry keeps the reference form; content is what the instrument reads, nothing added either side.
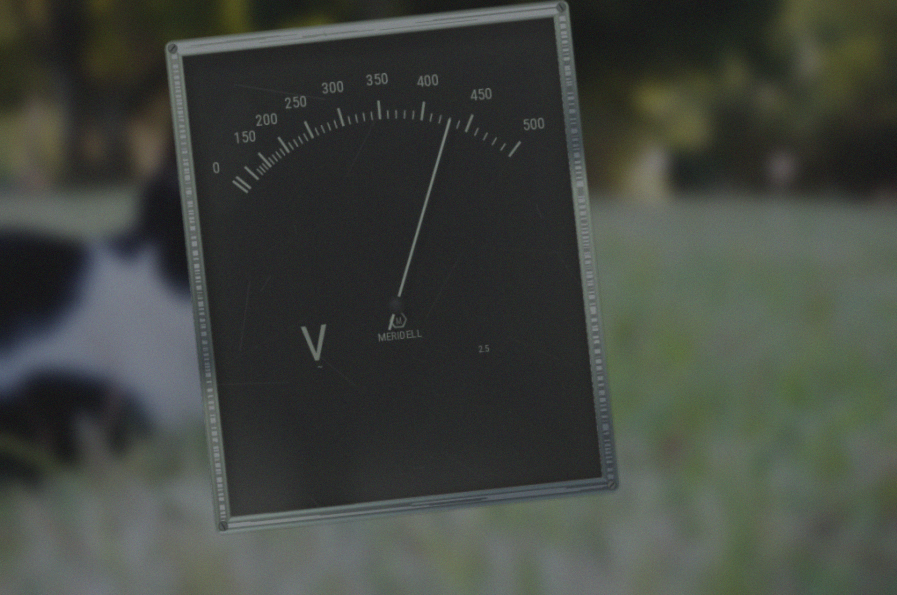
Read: 430V
